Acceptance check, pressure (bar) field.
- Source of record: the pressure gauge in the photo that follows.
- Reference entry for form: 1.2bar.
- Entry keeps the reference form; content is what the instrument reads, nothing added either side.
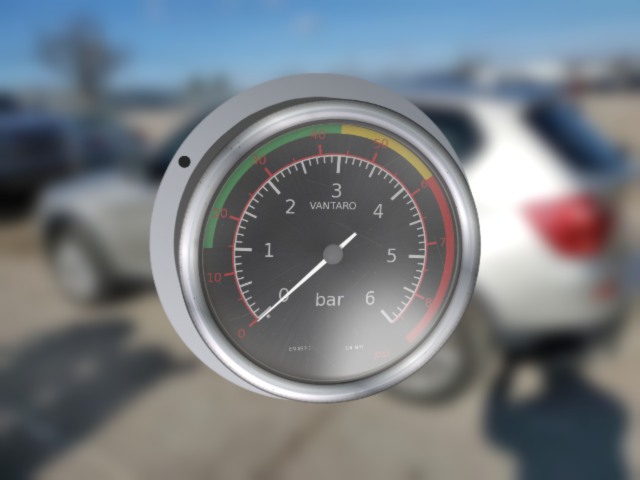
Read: 0bar
